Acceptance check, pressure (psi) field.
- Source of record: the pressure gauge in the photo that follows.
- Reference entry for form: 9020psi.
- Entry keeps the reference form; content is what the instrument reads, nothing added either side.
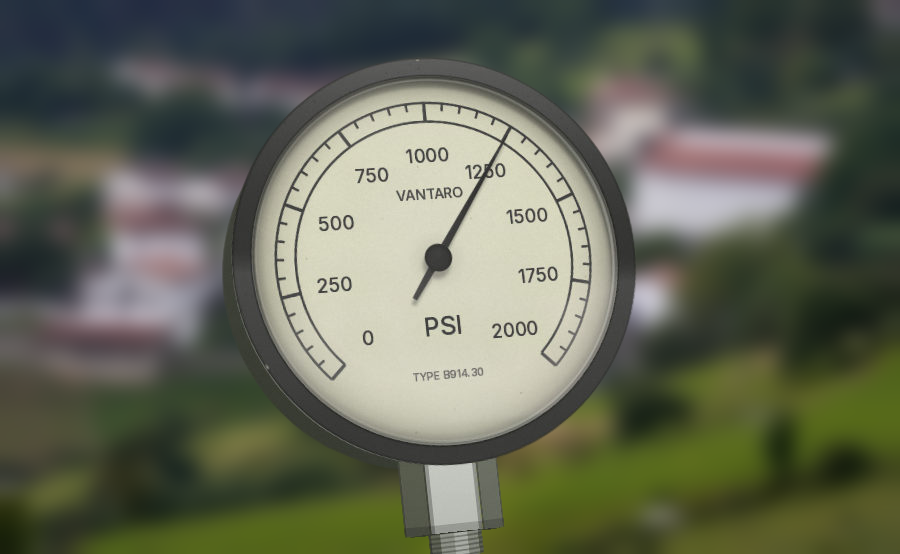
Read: 1250psi
